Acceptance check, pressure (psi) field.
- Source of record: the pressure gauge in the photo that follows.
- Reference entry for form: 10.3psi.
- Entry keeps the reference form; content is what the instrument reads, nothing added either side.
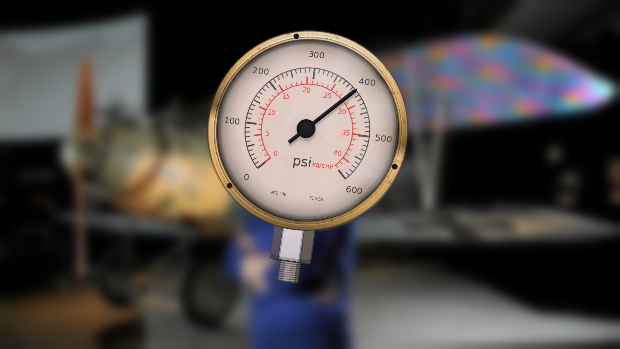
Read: 400psi
